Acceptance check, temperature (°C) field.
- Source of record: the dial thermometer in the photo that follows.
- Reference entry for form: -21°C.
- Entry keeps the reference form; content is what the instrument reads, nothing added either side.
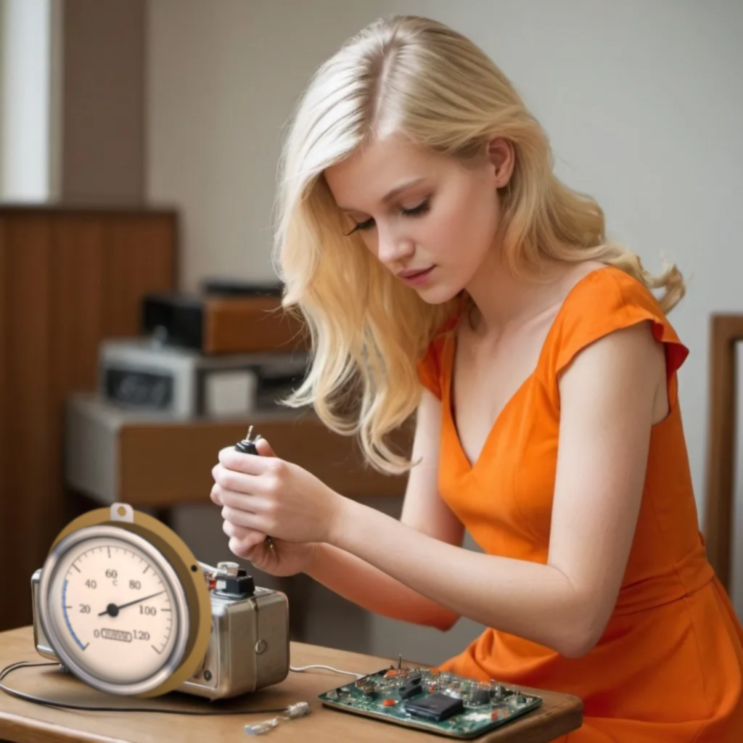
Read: 92°C
